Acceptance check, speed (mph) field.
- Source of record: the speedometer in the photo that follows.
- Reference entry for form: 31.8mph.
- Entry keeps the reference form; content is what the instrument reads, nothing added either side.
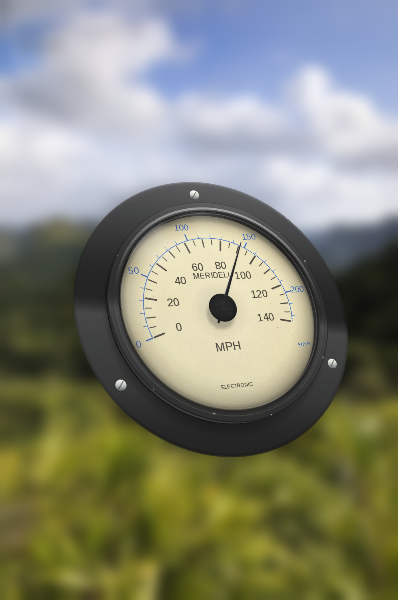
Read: 90mph
